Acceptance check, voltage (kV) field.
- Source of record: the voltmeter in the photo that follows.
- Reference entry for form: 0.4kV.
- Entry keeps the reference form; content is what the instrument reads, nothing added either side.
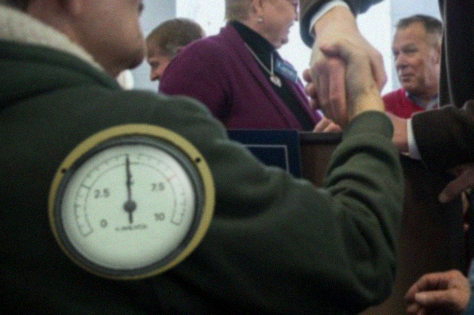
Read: 5kV
